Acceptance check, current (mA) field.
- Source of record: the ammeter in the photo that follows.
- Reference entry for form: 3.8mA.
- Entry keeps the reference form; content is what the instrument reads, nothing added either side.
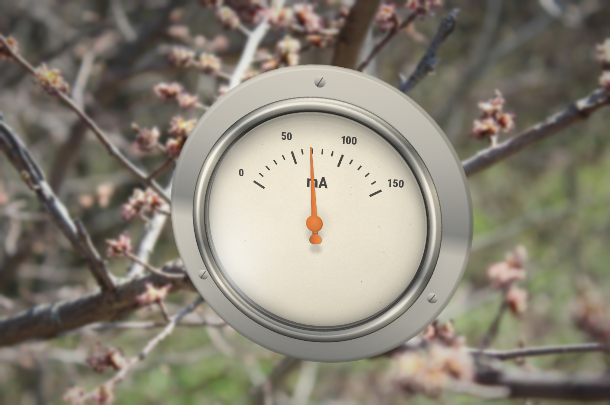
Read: 70mA
